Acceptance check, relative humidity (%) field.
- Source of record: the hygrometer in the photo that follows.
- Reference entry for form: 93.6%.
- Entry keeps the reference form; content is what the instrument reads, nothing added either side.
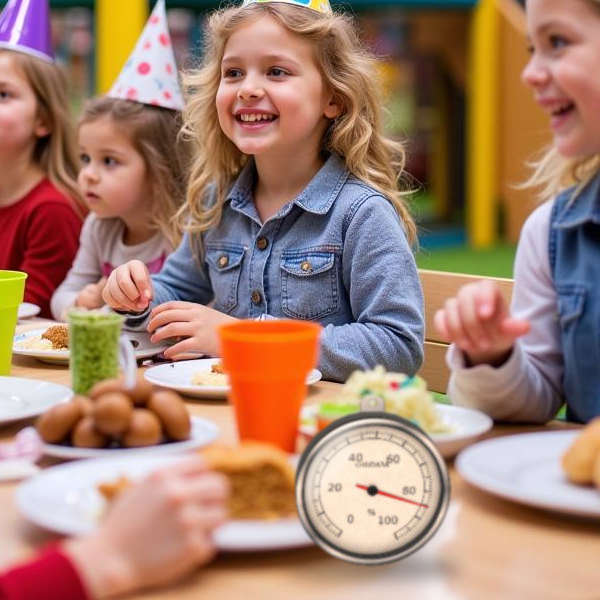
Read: 85%
